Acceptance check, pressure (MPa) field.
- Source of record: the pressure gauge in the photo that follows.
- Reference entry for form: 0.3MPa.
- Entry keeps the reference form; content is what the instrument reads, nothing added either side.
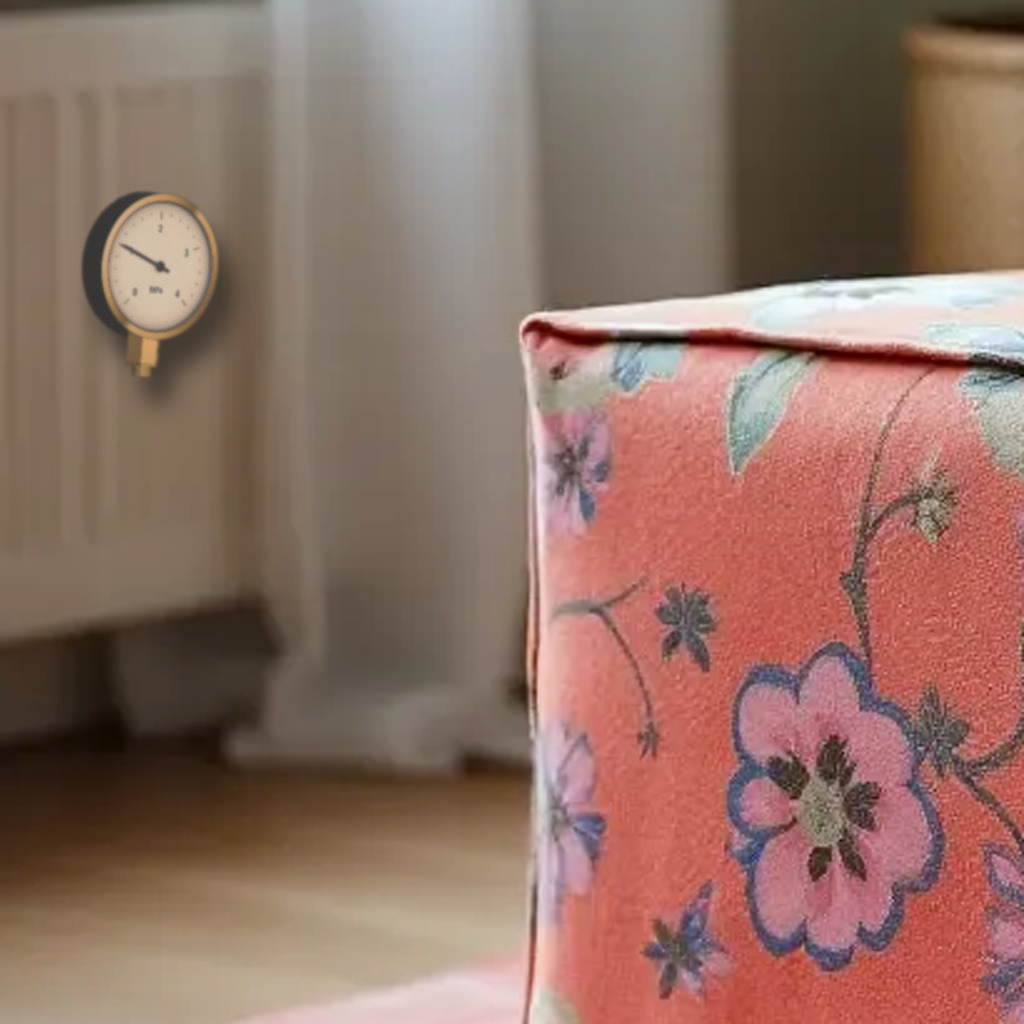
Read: 1MPa
